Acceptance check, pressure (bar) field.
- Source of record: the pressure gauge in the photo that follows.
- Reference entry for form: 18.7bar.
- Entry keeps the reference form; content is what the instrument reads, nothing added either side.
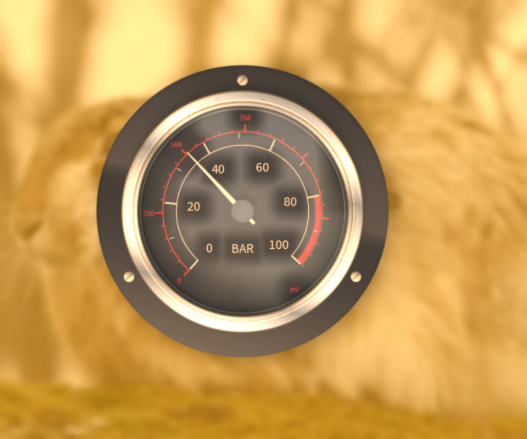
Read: 35bar
